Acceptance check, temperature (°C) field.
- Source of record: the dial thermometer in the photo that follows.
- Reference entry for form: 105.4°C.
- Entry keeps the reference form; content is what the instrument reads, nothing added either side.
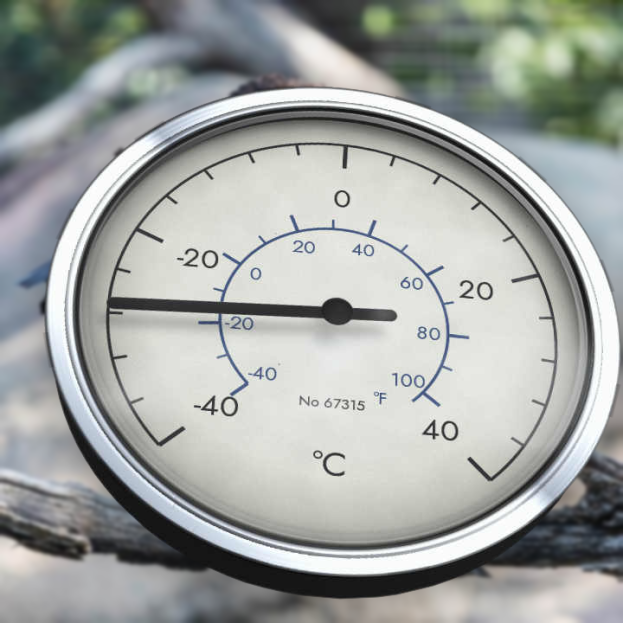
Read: -28°C
